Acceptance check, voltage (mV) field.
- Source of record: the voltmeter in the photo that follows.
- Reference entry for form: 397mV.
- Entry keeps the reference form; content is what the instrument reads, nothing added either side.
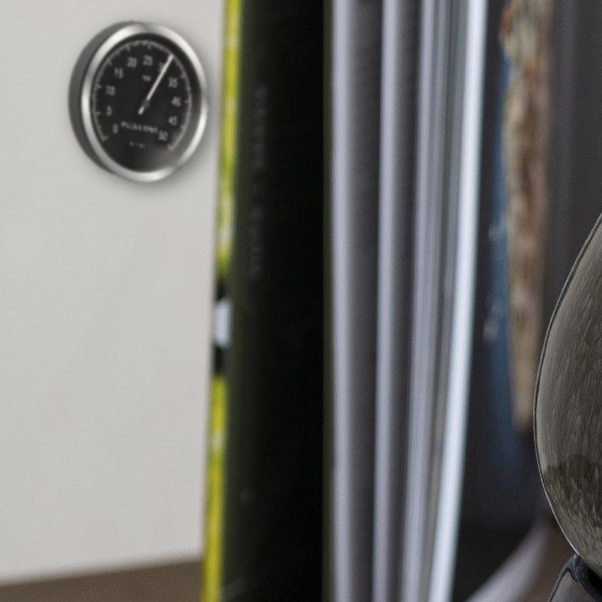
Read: 30mV
